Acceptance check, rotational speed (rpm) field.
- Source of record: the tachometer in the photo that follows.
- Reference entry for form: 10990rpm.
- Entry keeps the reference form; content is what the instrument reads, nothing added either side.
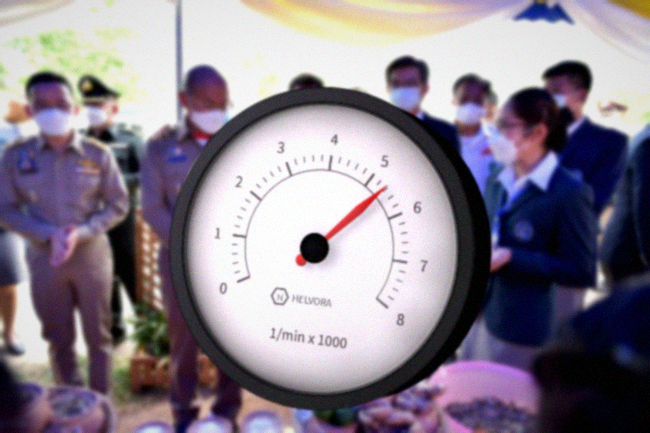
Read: 5400rpm
